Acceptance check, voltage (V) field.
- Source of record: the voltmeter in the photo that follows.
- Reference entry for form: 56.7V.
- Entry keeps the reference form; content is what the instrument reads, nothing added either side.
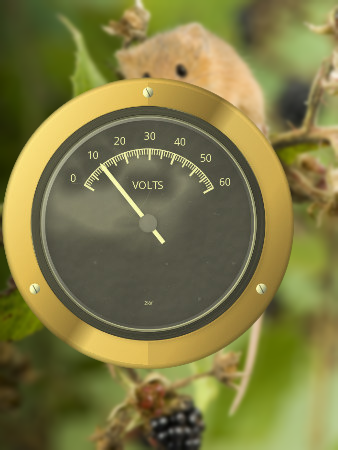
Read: 10V
